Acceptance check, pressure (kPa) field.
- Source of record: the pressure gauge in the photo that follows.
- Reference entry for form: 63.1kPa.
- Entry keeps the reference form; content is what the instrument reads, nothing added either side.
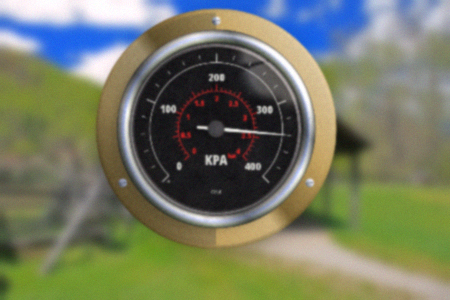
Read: 340kPa
